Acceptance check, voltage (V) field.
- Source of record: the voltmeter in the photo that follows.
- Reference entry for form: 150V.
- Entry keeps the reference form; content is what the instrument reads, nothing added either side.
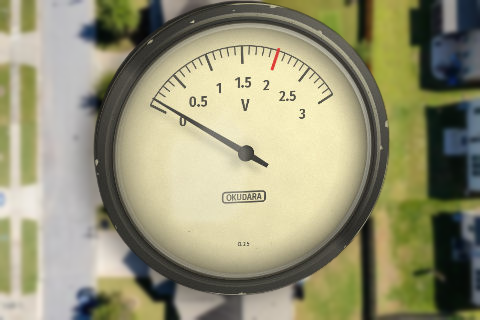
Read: 0.1V
